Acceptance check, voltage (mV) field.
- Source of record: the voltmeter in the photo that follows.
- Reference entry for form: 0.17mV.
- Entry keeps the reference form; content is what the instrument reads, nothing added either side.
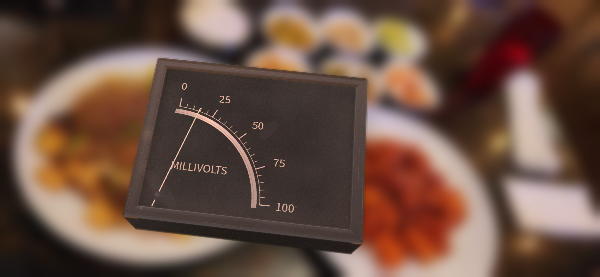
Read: 15mV
